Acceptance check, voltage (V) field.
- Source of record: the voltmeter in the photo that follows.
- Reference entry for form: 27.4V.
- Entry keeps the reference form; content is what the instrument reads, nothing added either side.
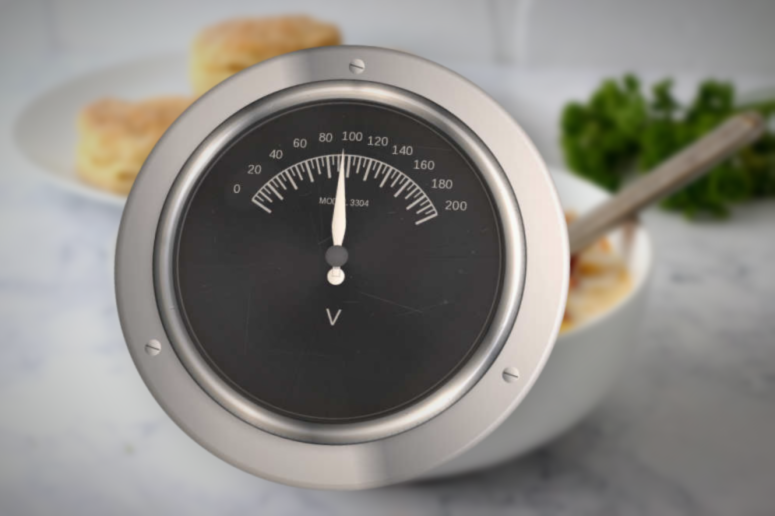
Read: 95V
